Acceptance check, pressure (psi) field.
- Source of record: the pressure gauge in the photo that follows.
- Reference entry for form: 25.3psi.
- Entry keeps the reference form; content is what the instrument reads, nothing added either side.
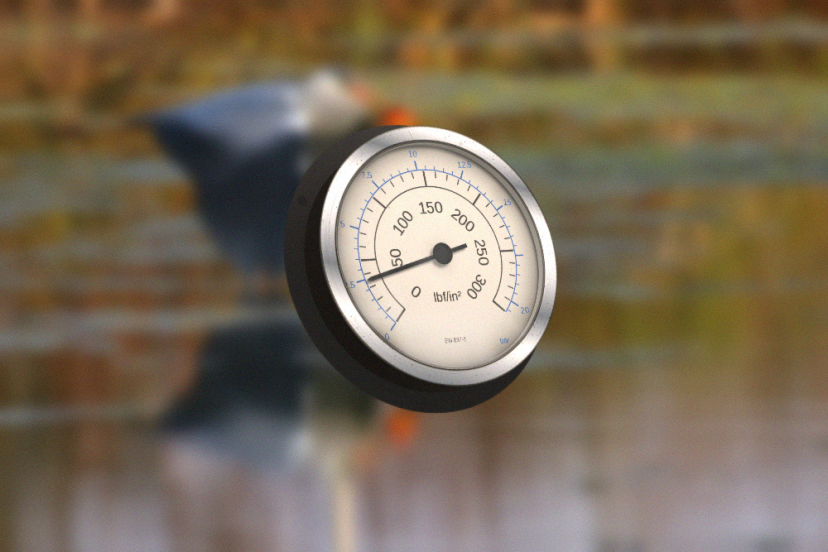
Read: 35psi
